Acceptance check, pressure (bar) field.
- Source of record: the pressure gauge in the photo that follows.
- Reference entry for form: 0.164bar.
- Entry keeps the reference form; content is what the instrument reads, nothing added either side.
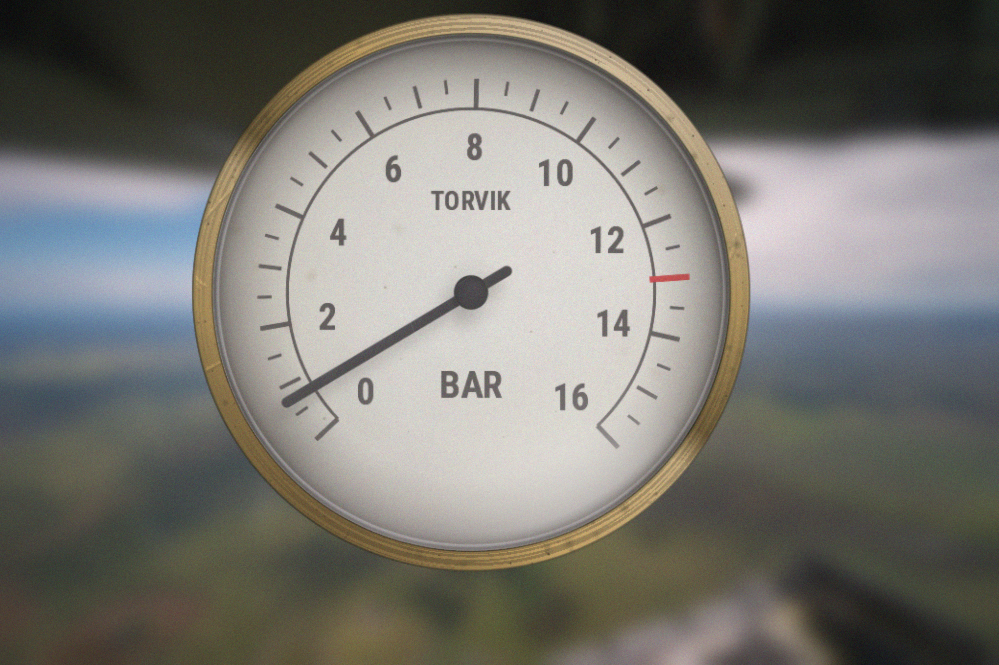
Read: 0.75bar
